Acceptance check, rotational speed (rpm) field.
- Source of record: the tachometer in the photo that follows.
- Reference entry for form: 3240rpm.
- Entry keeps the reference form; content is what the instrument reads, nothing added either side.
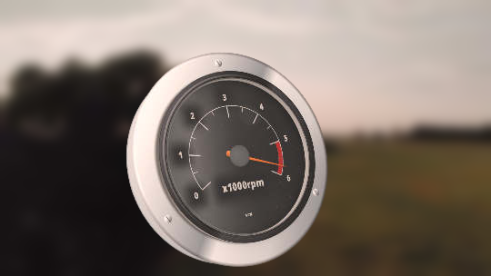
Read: 5750rpm
